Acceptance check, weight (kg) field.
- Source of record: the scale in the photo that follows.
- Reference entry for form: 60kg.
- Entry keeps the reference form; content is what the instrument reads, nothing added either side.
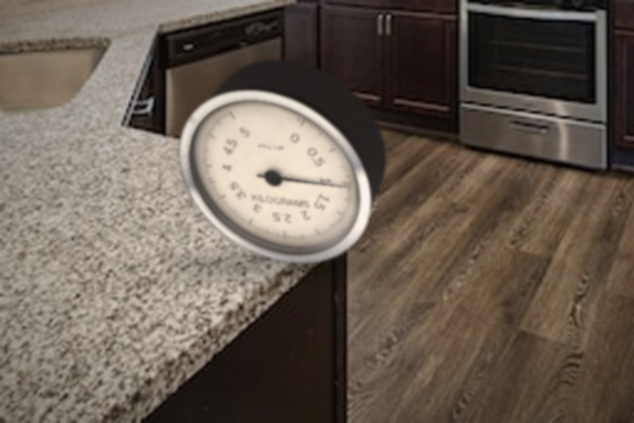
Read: 1kg
